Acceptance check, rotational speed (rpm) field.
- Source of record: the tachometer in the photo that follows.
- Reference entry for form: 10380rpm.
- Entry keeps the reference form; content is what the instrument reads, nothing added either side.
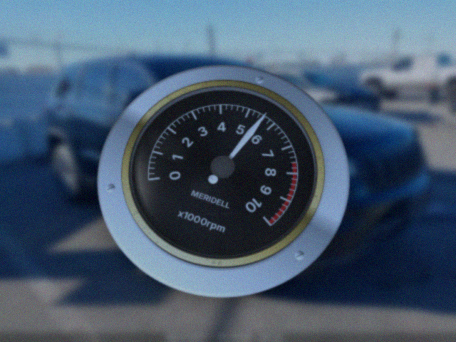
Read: 5600rpm
